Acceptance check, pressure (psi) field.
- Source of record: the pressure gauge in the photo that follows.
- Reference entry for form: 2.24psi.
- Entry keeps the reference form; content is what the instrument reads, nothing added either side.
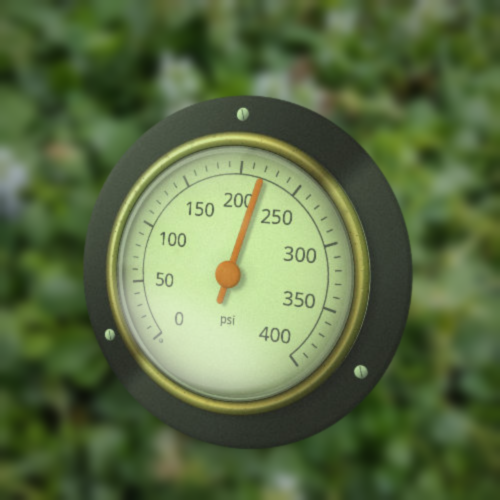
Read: 220psi
